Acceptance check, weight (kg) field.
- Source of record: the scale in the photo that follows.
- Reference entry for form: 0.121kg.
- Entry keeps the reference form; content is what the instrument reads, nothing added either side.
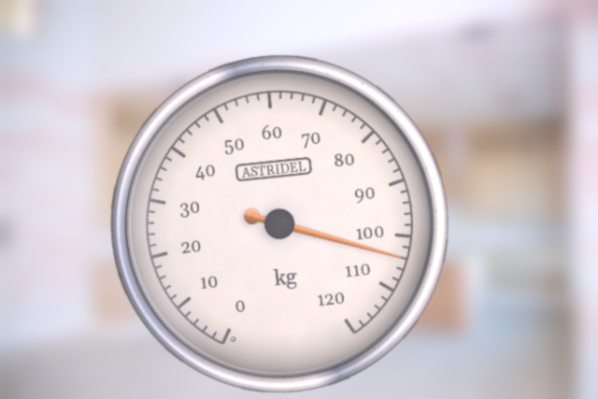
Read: 104kg
